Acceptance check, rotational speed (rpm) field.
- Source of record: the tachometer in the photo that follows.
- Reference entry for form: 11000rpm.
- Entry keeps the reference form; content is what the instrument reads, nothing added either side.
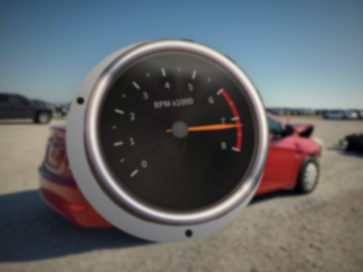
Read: 7250rpm
